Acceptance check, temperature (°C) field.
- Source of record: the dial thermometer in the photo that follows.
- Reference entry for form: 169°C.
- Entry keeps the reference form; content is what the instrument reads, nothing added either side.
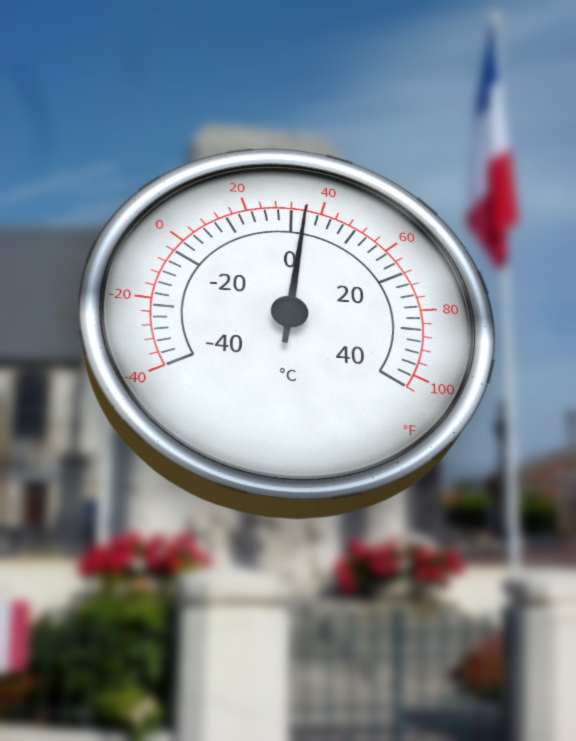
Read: 2°C
